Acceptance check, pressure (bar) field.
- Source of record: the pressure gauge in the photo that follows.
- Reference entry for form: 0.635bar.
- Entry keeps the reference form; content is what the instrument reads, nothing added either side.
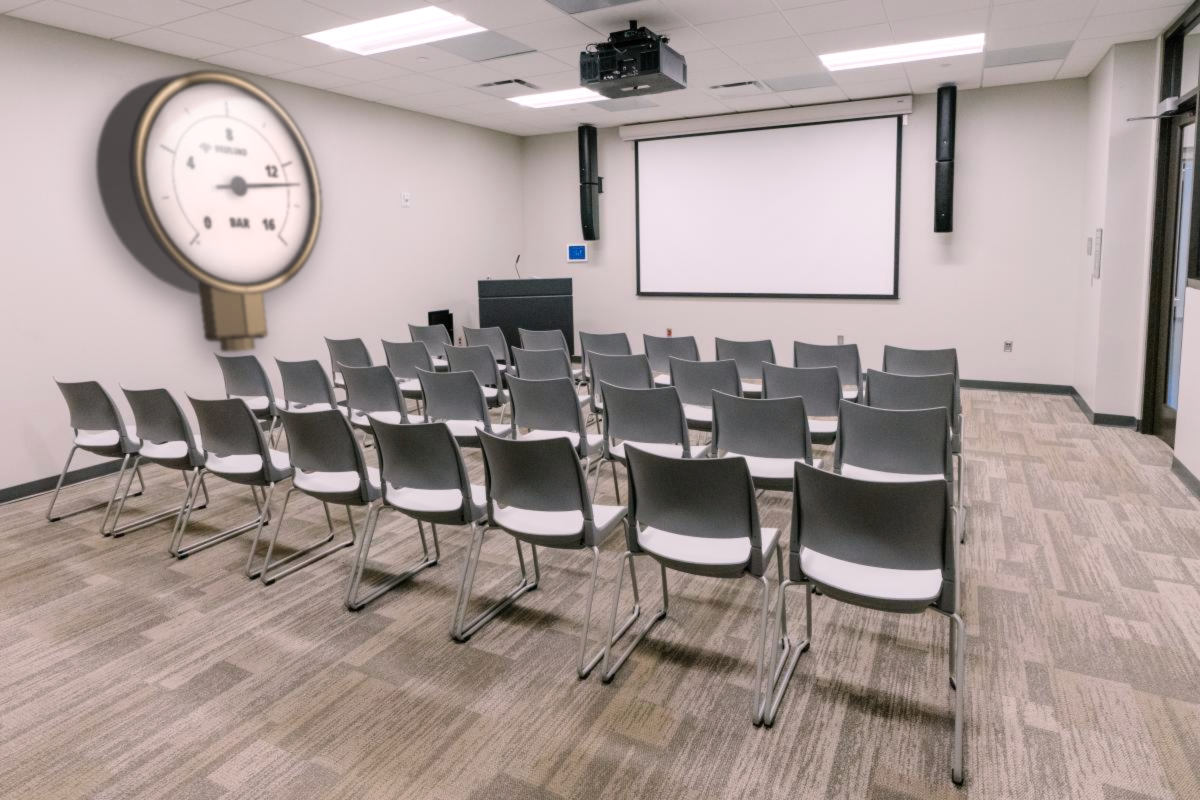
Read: 13bar
